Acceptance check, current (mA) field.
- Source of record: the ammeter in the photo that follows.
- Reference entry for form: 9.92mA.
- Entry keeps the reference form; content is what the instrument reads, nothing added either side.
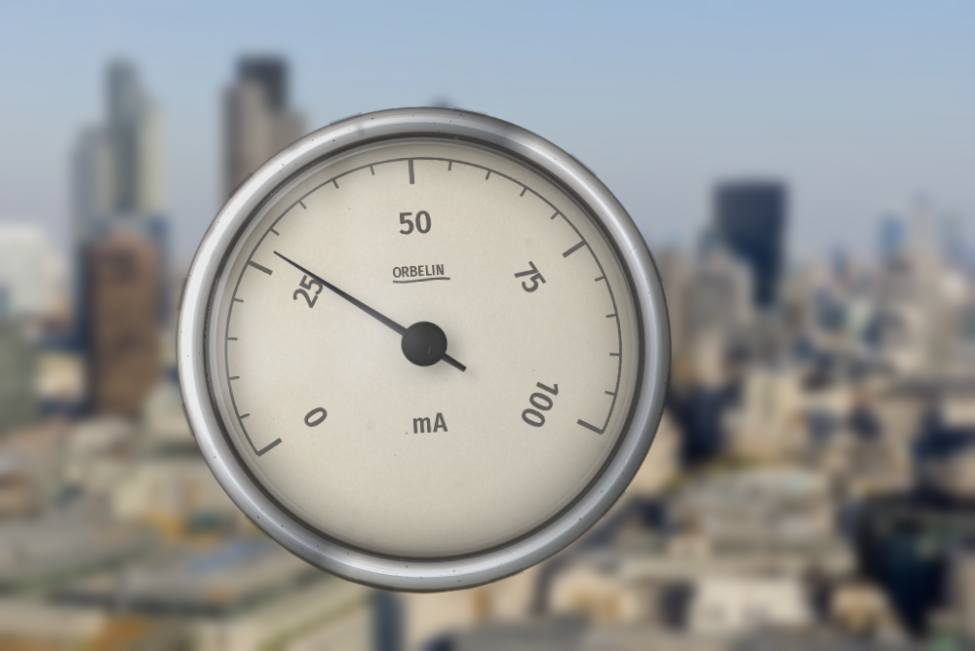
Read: 27.5mA
